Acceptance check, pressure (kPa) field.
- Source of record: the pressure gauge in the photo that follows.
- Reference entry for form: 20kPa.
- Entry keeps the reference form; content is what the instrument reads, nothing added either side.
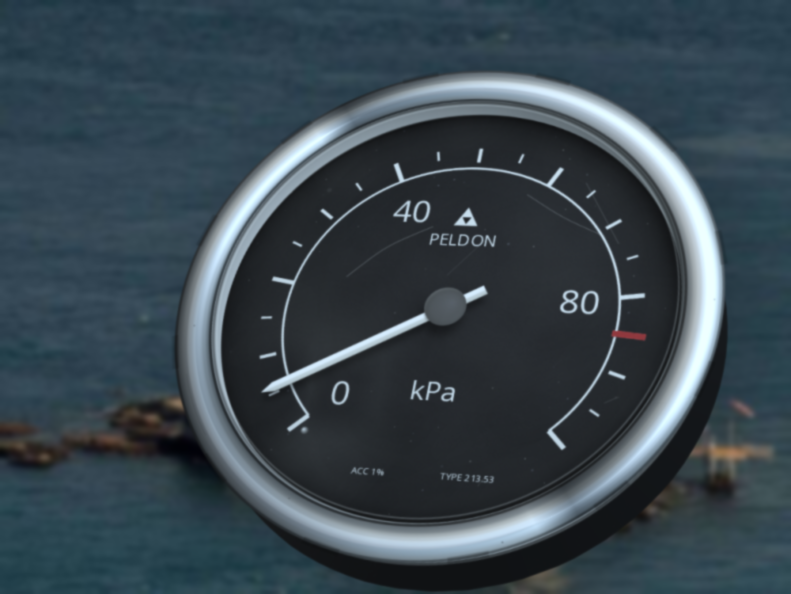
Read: 5kPa
